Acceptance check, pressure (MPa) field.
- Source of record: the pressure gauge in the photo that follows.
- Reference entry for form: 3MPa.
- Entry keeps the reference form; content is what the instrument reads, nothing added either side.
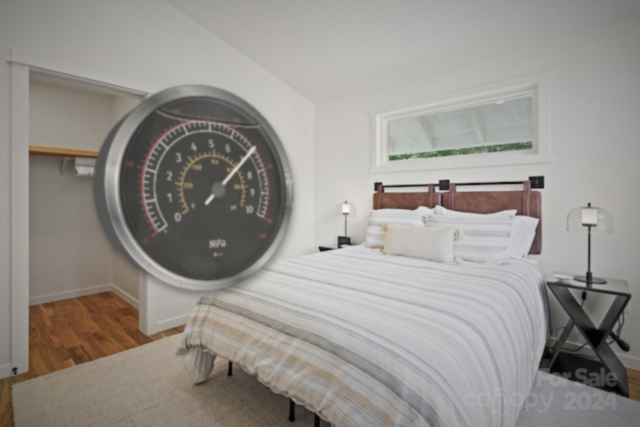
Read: 7MPa
